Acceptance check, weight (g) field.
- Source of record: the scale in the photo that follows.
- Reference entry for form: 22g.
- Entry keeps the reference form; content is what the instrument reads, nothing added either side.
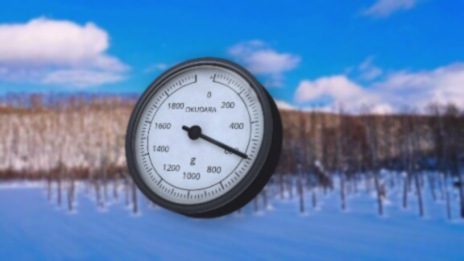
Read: 600g
